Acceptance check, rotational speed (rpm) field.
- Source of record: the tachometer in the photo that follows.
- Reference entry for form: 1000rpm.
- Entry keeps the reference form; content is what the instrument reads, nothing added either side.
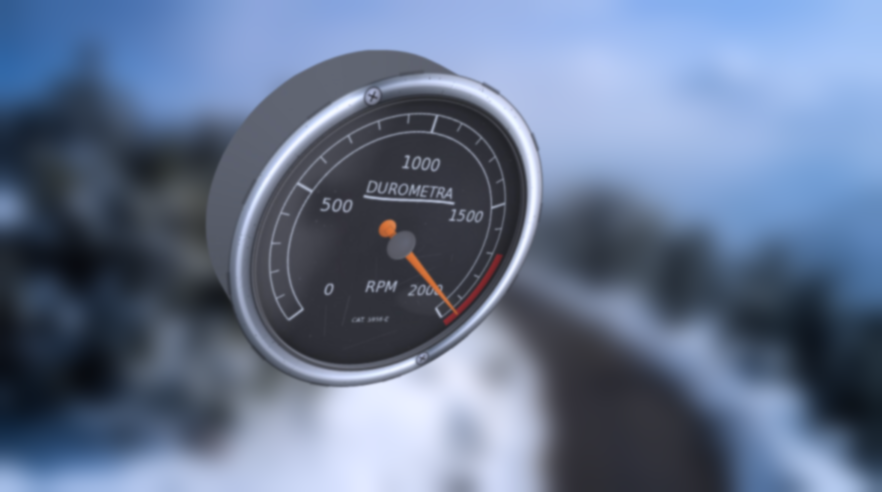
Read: 1950rpm
